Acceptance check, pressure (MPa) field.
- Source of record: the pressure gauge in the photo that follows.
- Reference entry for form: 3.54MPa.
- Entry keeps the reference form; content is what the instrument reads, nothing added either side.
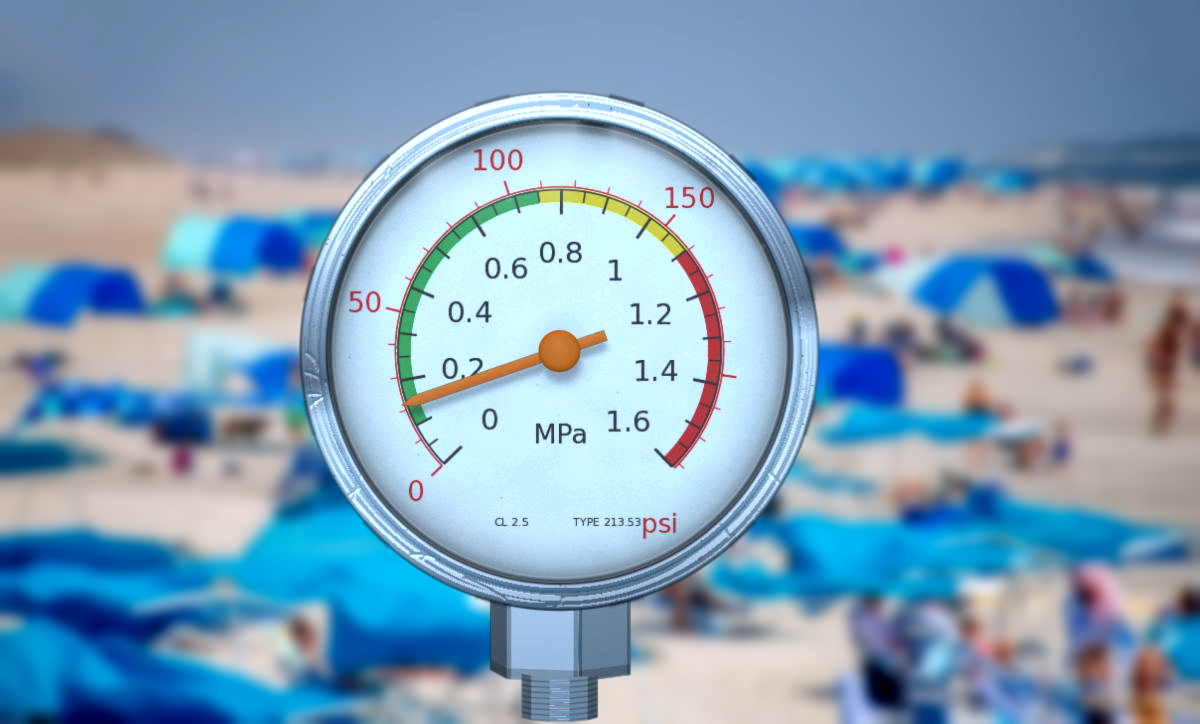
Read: 0.15MPa
